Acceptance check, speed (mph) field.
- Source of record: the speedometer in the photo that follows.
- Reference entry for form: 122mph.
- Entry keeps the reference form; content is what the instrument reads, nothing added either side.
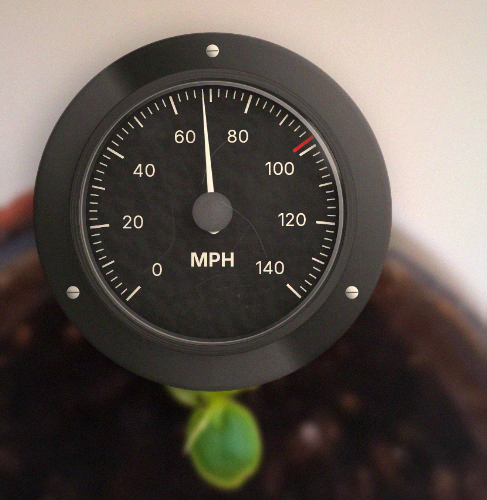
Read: 68mph
